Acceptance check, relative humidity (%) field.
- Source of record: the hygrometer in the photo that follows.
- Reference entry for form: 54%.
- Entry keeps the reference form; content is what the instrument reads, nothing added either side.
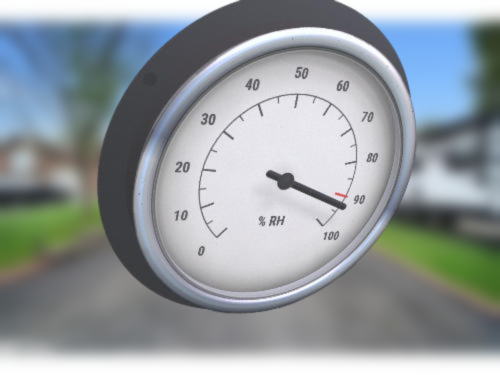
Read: 92.5%
